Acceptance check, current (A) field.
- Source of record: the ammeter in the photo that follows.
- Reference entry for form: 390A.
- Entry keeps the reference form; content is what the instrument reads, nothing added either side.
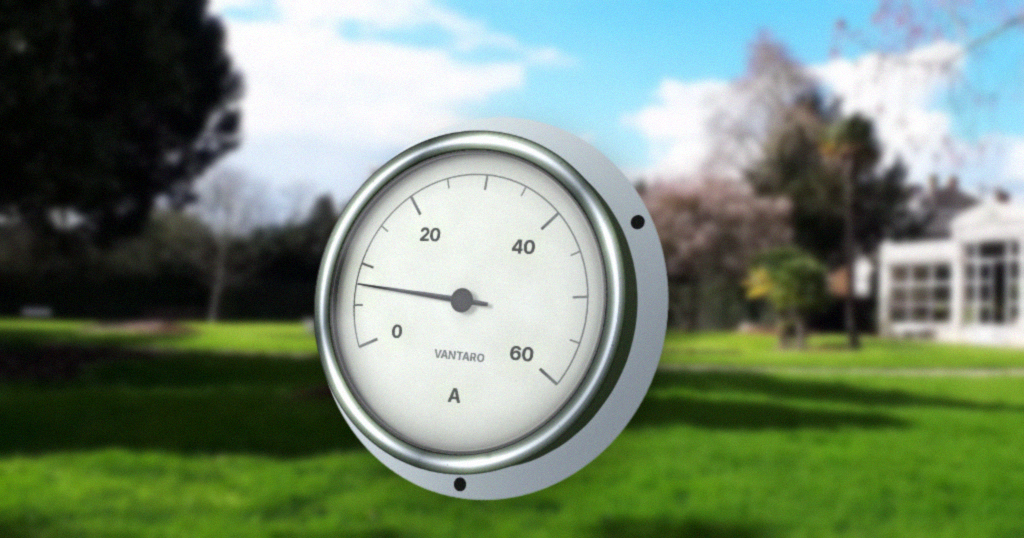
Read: 7.5A
